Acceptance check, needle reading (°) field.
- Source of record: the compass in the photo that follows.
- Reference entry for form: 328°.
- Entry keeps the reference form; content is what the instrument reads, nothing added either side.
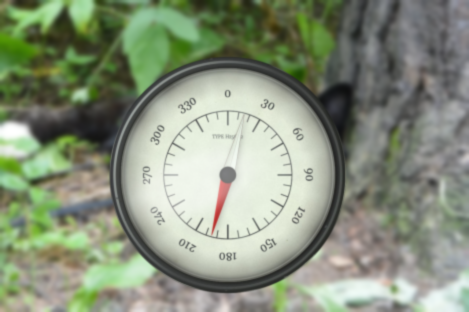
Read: 195°
